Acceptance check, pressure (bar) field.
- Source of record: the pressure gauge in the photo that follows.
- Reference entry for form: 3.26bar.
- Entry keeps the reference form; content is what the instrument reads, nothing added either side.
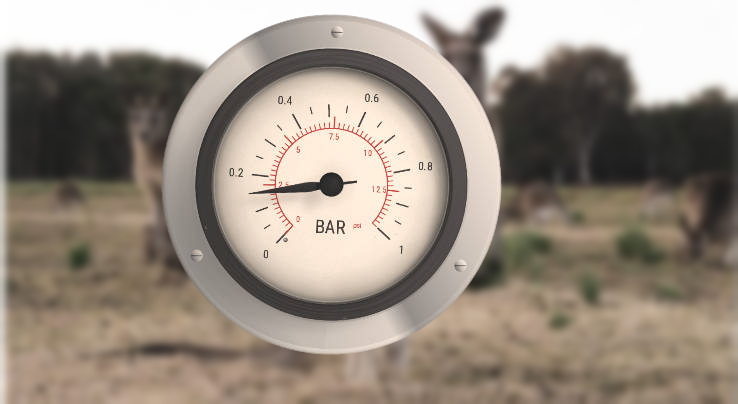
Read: 0.15bar
